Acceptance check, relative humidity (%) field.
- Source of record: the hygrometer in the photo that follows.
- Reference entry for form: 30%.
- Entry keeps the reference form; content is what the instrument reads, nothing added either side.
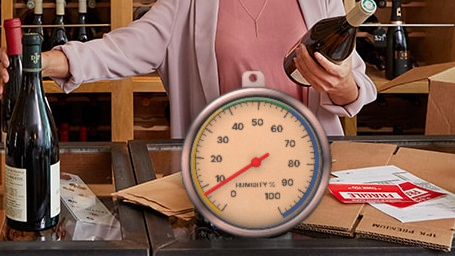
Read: 8%
